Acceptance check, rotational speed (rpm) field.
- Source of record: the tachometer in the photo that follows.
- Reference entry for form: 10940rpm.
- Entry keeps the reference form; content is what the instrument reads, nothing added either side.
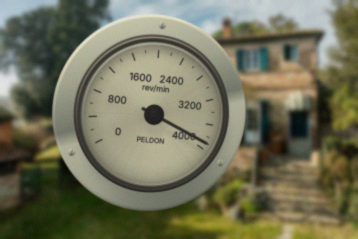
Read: 3900rpm
